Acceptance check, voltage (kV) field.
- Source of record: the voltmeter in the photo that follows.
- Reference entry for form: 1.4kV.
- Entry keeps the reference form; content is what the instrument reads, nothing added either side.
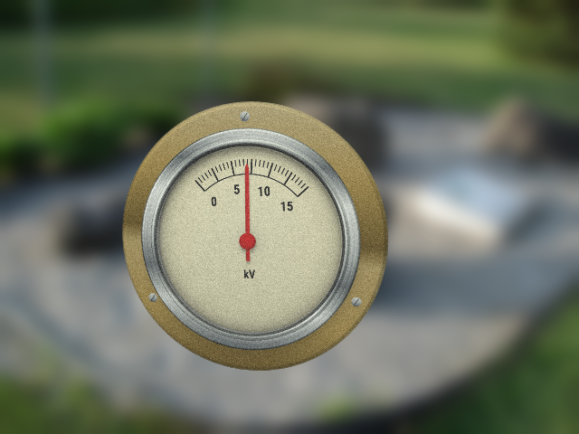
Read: 7kV
